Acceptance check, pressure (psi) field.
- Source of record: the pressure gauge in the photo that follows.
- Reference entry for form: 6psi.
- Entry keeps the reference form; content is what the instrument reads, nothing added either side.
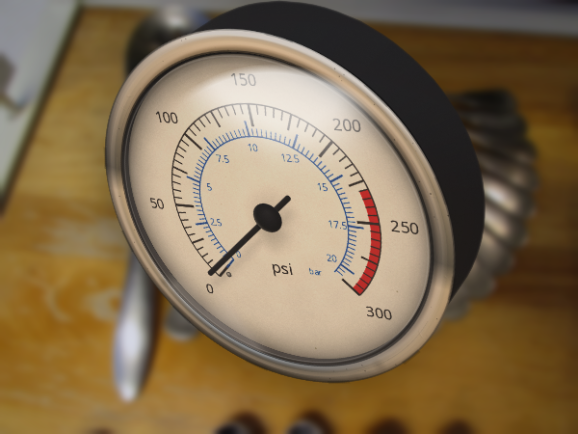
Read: 5psi
